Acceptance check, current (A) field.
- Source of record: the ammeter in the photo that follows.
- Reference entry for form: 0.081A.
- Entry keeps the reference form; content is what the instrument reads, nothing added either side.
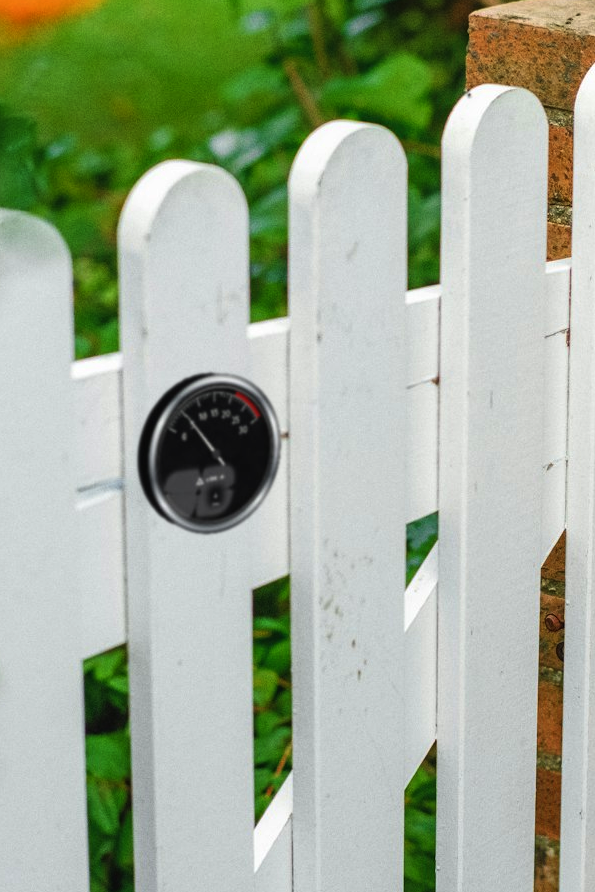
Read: 5A
